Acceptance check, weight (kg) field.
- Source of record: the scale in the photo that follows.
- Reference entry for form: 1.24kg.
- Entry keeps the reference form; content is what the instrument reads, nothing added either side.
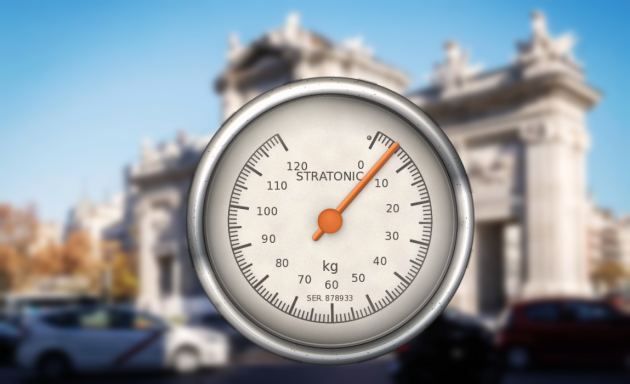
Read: 5kg
